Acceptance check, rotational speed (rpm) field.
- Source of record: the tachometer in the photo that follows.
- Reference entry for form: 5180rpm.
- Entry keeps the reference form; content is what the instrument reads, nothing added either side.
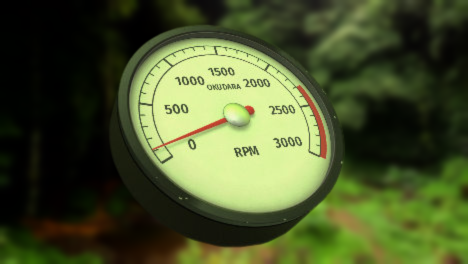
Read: 100rpm
